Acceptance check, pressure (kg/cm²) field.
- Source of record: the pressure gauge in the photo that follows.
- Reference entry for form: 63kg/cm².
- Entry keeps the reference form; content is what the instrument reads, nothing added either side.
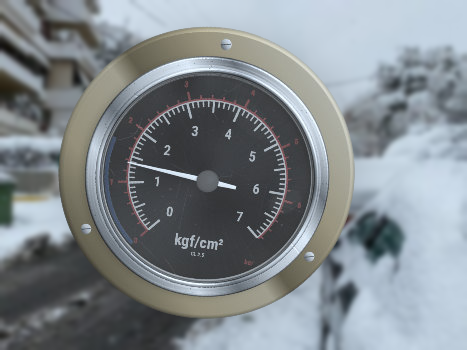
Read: 1.4kg/cm²
